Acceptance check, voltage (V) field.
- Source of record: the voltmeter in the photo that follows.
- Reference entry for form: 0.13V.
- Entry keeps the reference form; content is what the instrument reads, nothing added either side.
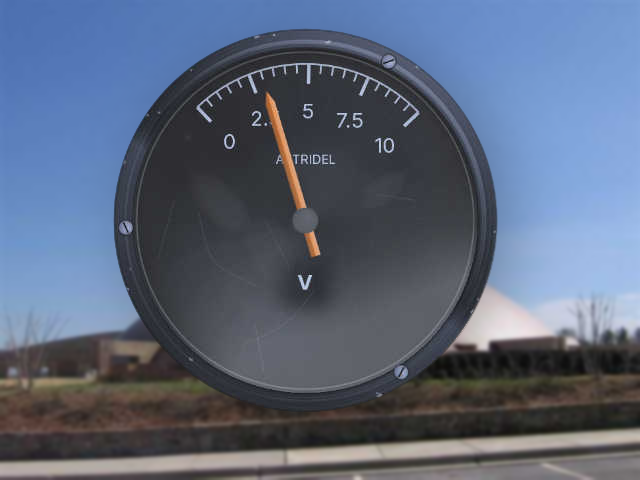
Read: 3V
